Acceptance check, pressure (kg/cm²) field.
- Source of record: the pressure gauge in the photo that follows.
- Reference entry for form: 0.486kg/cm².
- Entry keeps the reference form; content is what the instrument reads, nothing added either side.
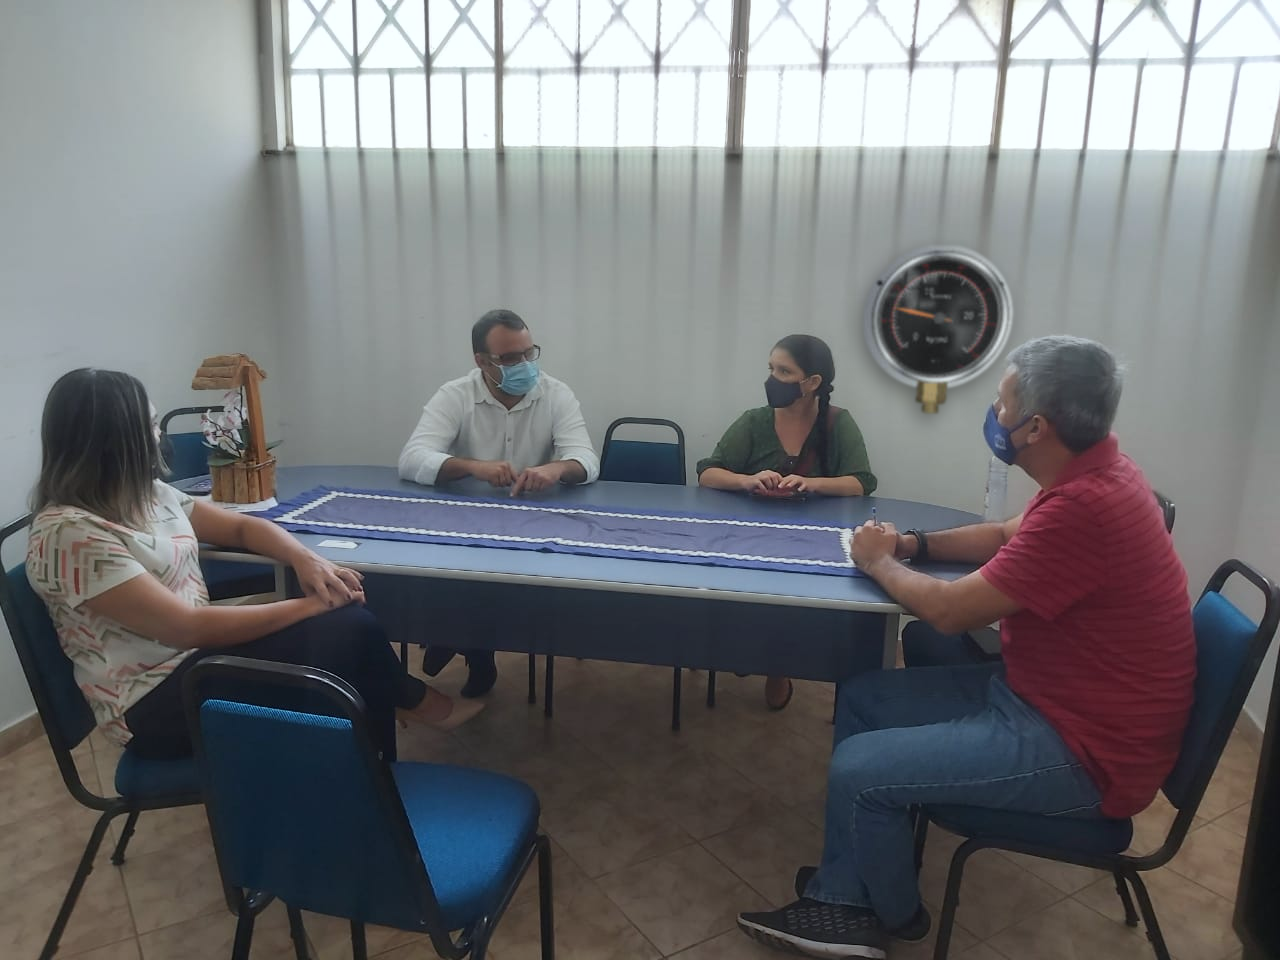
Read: 5kg/cm²
